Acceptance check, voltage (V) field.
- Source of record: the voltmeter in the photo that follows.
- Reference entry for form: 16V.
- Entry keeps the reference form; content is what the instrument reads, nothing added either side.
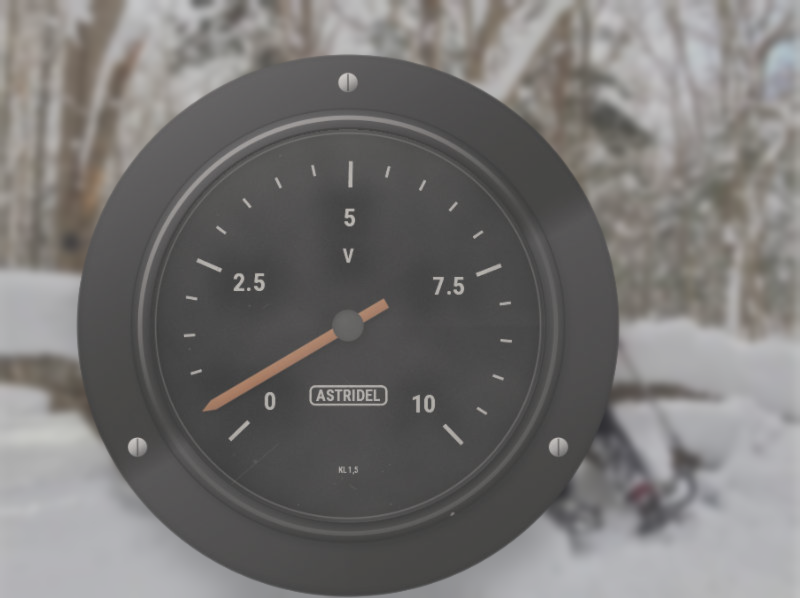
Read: 0.5V
